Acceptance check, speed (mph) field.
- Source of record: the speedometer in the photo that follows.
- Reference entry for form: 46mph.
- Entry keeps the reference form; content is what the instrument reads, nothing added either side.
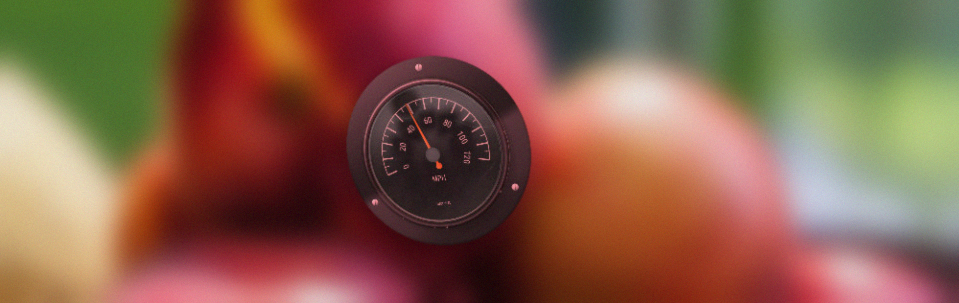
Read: 50mph
